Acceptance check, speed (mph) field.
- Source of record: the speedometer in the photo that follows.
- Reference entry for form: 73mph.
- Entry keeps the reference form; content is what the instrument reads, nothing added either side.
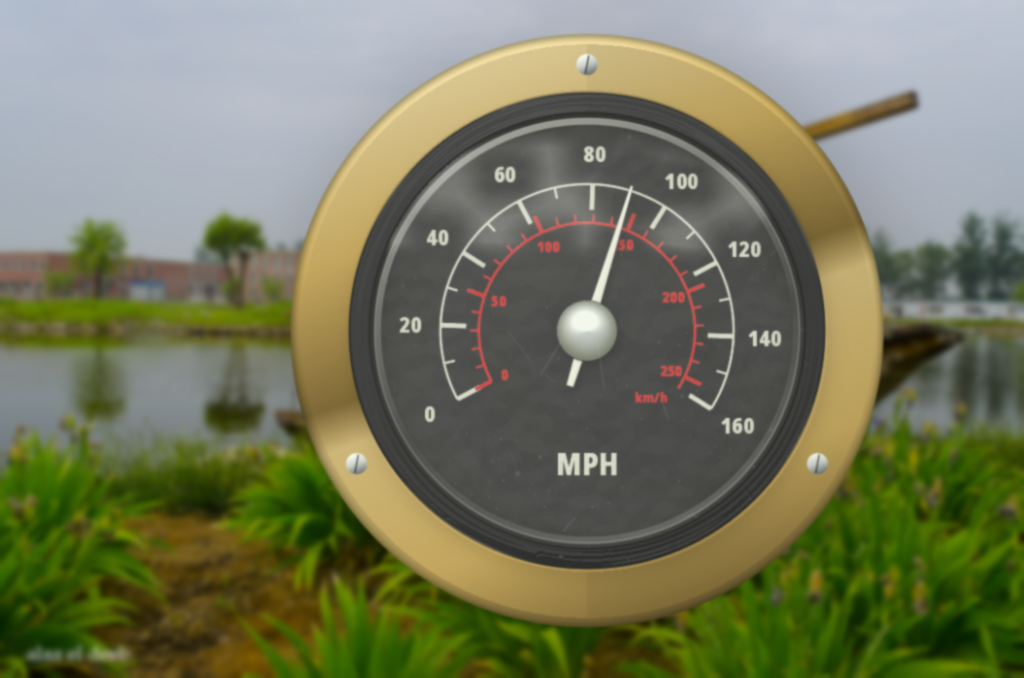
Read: 90mph
